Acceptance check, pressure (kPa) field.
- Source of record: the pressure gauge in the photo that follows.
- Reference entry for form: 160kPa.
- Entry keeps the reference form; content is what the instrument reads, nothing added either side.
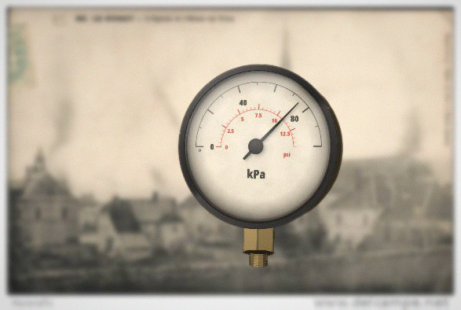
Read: 75kPa
